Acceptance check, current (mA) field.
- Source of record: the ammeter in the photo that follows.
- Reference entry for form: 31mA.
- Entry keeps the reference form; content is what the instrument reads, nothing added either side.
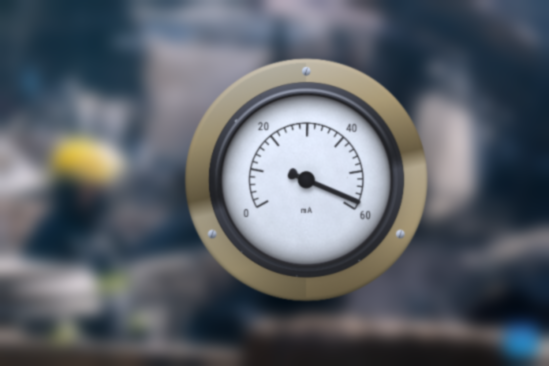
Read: 58mA
